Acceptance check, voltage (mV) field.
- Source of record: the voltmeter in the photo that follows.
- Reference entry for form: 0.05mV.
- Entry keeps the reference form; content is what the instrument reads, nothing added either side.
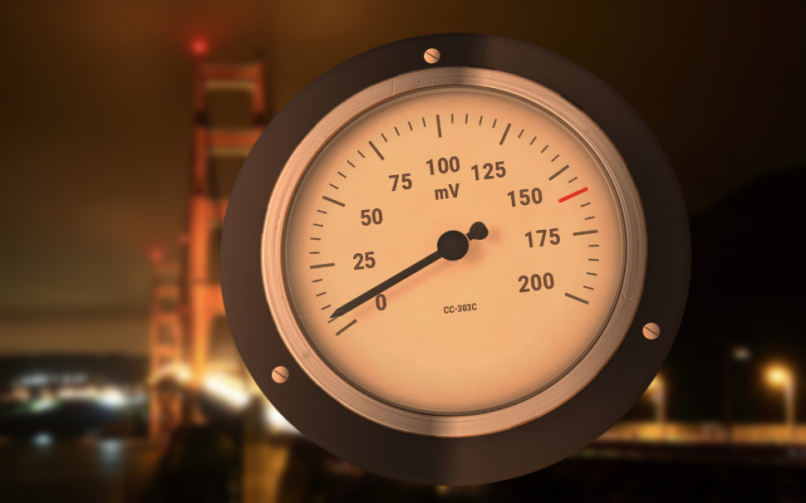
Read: 5mV
